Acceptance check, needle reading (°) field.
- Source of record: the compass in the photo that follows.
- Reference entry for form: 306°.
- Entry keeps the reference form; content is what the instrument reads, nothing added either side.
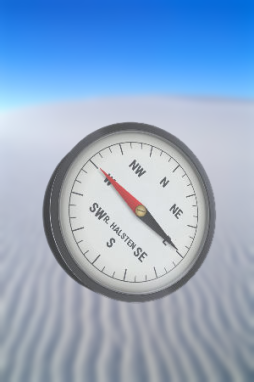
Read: 270°
